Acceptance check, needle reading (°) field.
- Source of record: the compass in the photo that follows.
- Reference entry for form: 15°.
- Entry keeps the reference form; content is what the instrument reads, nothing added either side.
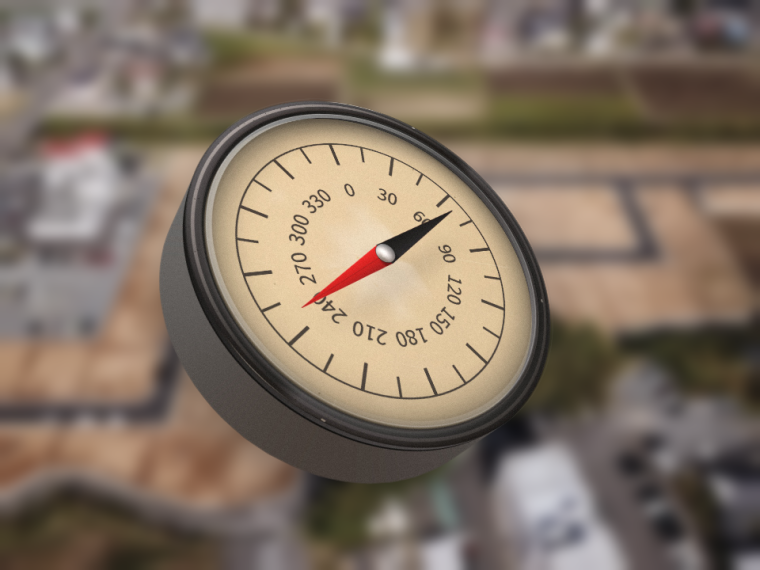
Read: 247.5°
